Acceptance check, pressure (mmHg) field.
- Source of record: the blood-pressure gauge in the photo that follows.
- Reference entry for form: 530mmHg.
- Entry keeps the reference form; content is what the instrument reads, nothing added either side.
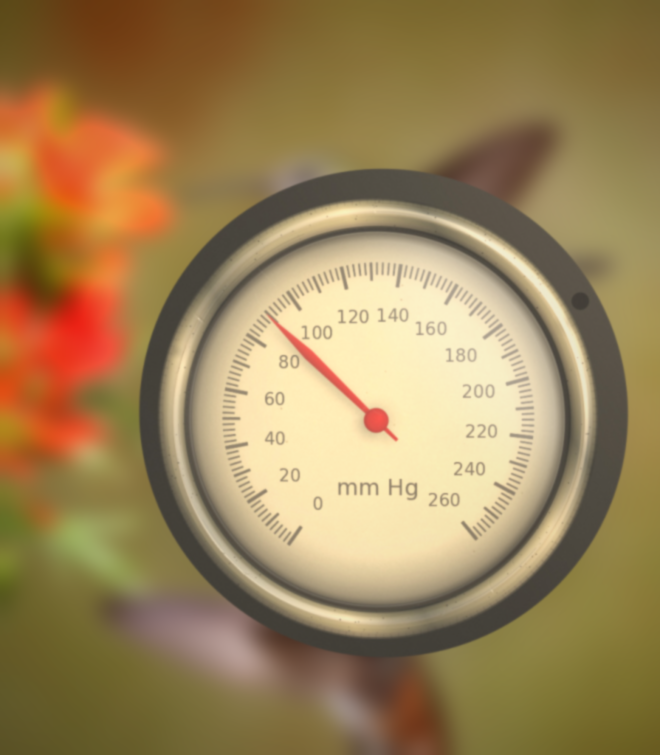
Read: 90mmHg
